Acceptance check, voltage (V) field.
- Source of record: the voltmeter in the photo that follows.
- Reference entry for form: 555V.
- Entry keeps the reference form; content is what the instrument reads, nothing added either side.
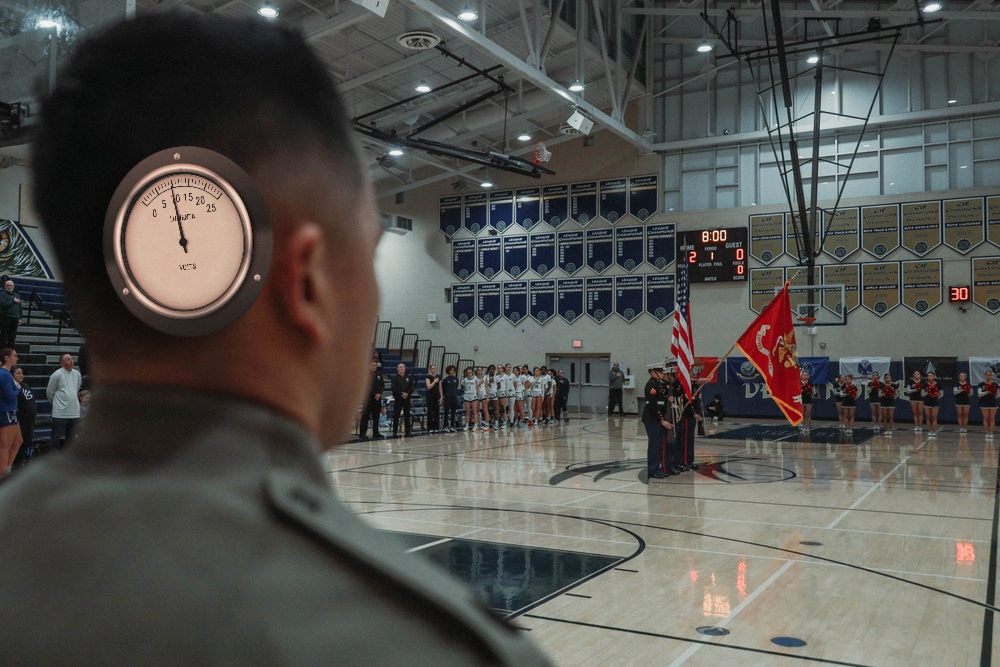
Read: 10V
